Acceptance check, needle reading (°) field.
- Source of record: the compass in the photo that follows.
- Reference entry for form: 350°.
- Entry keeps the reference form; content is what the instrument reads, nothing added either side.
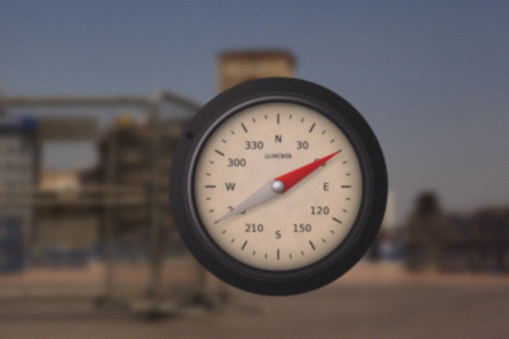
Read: 60°
